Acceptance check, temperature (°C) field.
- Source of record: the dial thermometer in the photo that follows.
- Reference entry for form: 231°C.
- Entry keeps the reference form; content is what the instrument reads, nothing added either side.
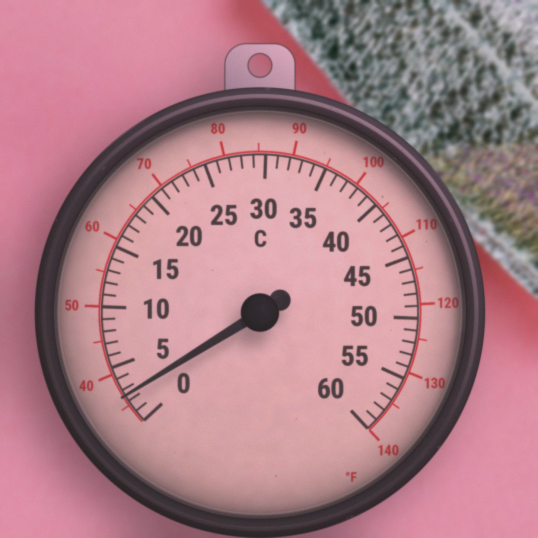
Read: 2.5°C
